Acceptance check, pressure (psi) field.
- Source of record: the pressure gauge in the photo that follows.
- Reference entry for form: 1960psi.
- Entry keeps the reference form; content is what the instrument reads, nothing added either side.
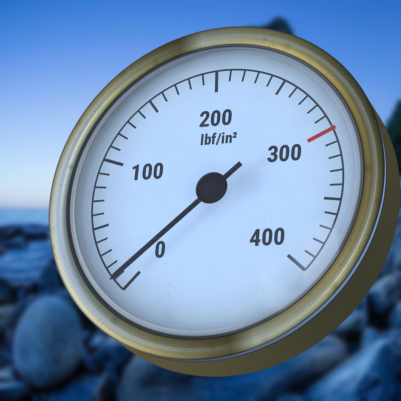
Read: 10psi
